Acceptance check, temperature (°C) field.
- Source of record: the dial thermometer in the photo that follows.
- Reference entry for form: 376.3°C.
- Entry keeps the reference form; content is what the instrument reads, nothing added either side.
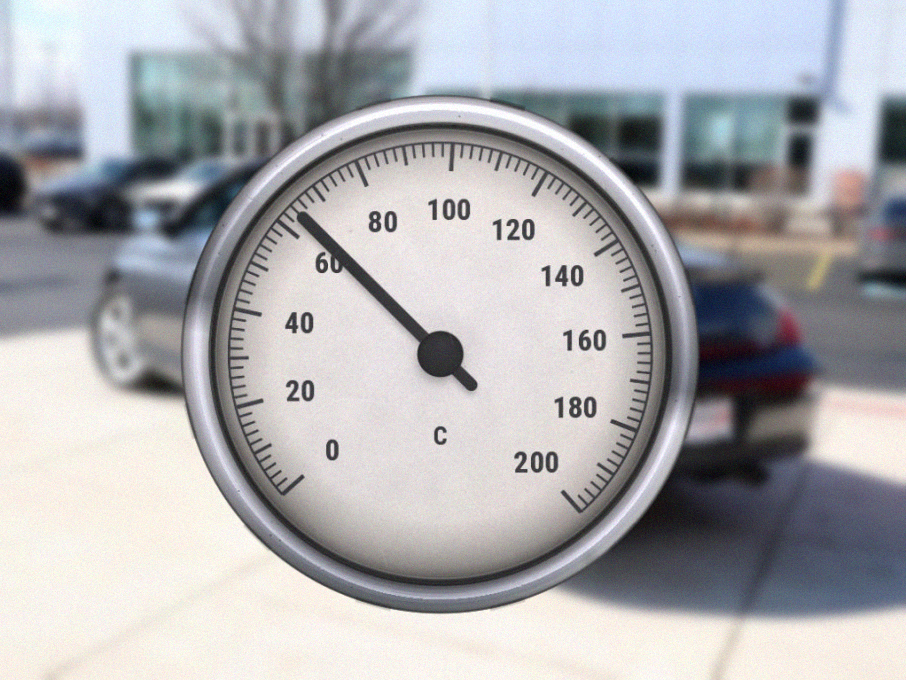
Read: 64°C
